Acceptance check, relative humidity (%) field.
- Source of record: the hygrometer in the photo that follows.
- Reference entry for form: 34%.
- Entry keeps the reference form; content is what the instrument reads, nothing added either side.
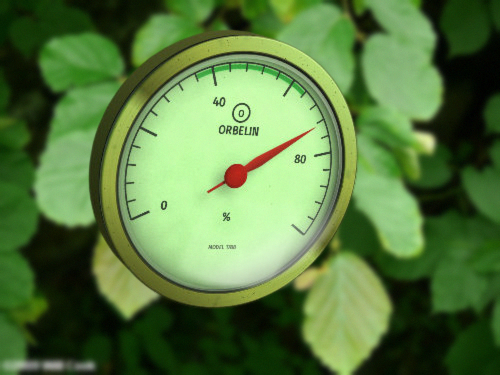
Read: 72%
